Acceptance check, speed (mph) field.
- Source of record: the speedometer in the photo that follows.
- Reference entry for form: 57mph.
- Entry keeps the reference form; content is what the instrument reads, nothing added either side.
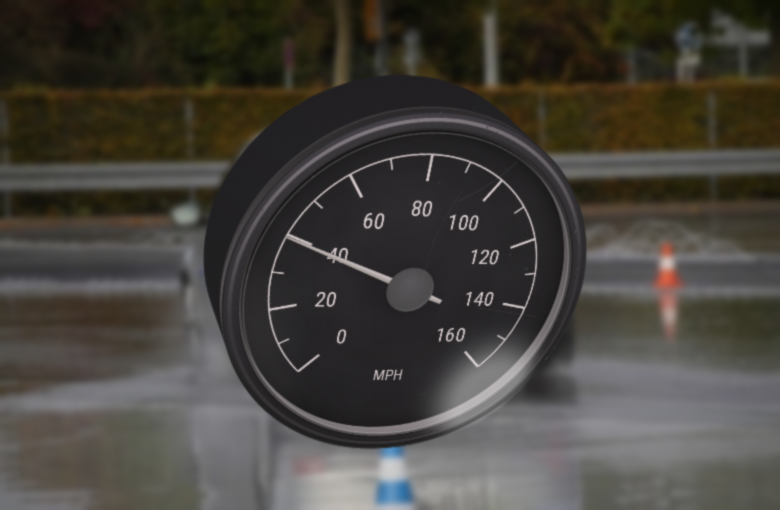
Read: 40mph
